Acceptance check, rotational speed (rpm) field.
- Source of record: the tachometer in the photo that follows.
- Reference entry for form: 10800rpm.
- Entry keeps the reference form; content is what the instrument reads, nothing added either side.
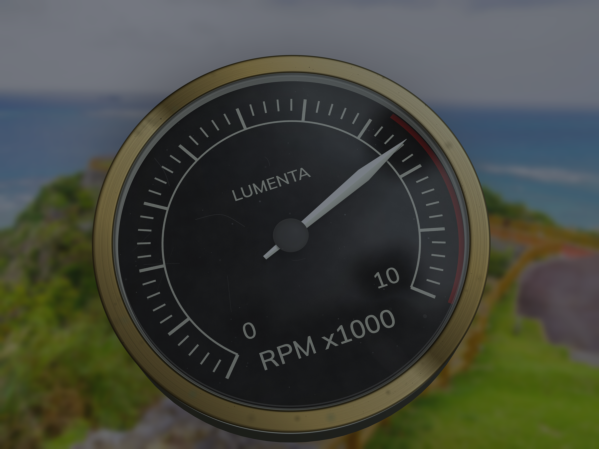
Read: 7600rpm
